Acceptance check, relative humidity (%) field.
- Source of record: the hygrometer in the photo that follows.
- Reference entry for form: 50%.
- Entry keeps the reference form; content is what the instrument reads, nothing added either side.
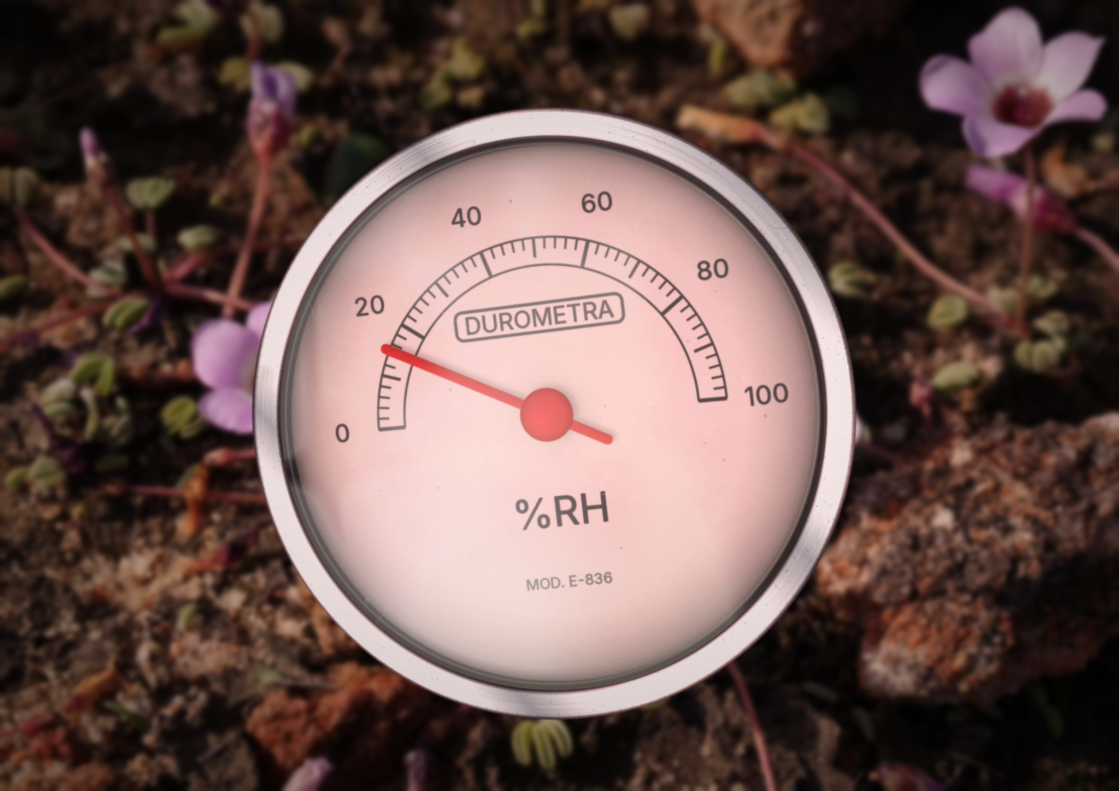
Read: 15%
